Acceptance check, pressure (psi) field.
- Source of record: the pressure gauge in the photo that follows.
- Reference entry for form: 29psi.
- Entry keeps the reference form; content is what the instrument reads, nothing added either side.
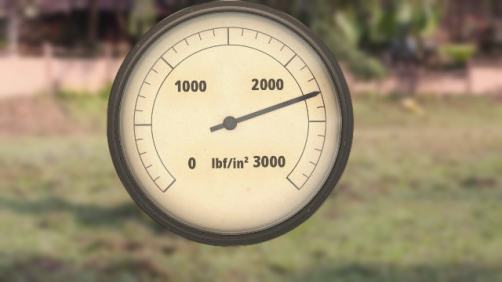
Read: 2300psi
